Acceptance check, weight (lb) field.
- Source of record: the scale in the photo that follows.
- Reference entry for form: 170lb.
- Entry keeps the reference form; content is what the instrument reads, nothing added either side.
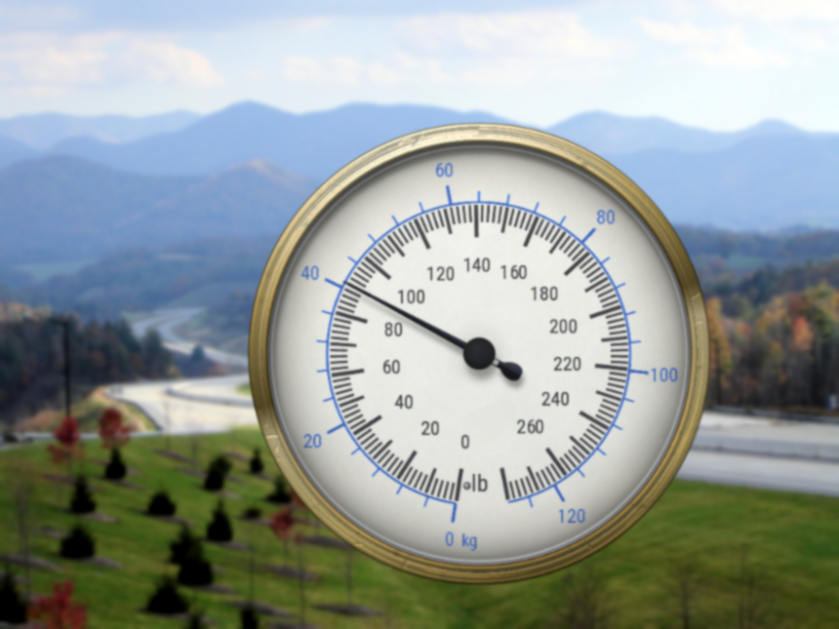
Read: 90lb
